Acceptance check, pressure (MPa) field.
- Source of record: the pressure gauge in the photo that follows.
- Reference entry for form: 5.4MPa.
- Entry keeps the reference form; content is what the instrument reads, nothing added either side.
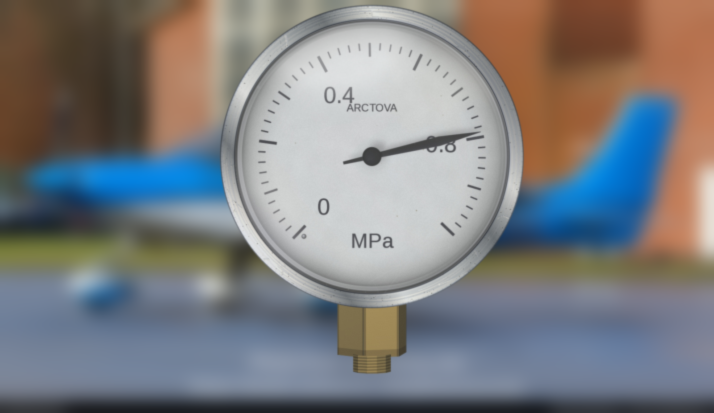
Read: 0.79MPa
